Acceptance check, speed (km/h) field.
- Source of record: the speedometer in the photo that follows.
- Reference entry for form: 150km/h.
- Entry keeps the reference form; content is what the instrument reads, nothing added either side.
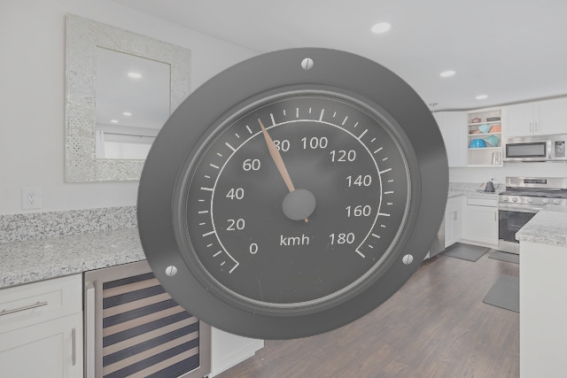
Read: 75km/h
